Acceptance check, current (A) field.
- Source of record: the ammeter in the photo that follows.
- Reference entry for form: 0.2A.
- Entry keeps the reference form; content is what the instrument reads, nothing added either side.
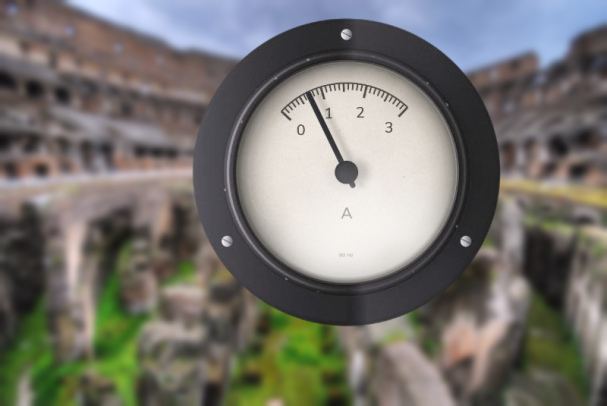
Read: 0.7A
